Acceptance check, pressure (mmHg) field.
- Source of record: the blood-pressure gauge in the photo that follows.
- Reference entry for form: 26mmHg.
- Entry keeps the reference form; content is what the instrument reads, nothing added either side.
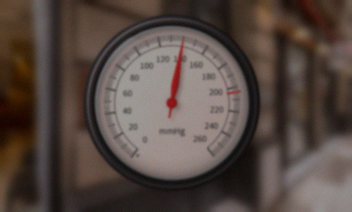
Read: 140mmHg
